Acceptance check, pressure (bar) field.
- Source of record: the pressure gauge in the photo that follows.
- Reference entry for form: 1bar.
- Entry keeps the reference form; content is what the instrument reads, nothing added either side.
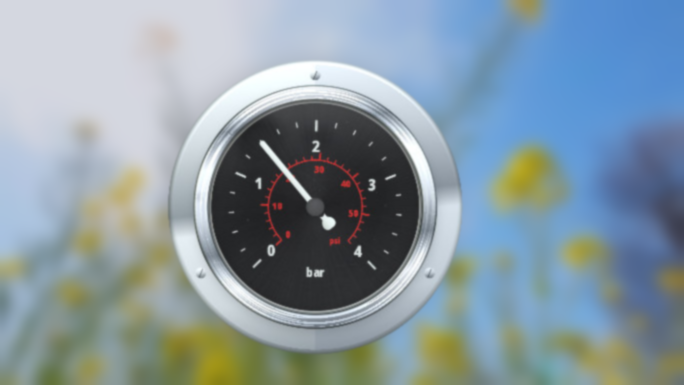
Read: 1.4bar
